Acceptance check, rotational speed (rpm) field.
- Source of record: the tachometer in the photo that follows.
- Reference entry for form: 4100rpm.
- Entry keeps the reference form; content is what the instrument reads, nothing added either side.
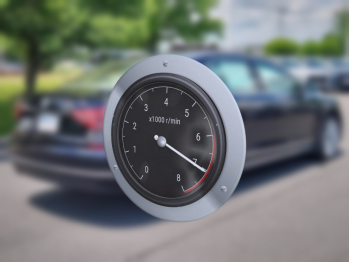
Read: 7000rpm
